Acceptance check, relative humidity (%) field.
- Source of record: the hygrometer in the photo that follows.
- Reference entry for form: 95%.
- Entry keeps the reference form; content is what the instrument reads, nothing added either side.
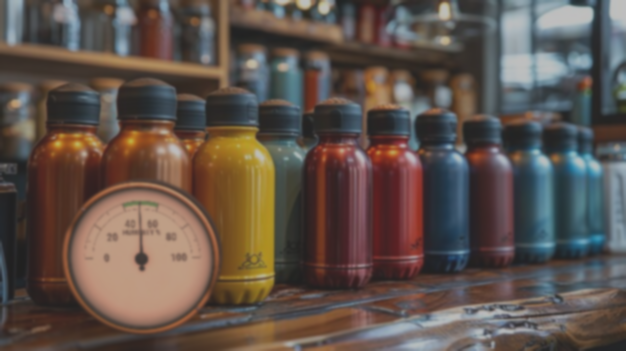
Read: 50%
